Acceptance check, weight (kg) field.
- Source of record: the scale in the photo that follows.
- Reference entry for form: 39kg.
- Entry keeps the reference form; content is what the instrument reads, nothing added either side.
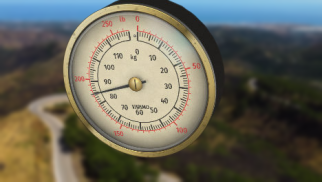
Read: 85kg
